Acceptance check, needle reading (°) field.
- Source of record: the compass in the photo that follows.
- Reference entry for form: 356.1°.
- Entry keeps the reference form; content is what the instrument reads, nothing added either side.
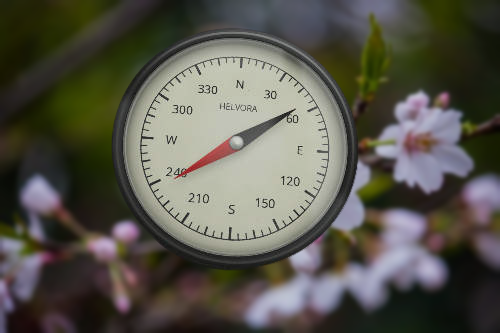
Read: 235°
